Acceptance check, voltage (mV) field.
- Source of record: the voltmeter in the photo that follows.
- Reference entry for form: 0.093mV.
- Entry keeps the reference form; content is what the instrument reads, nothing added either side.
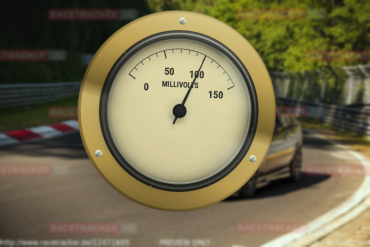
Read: 100mV
